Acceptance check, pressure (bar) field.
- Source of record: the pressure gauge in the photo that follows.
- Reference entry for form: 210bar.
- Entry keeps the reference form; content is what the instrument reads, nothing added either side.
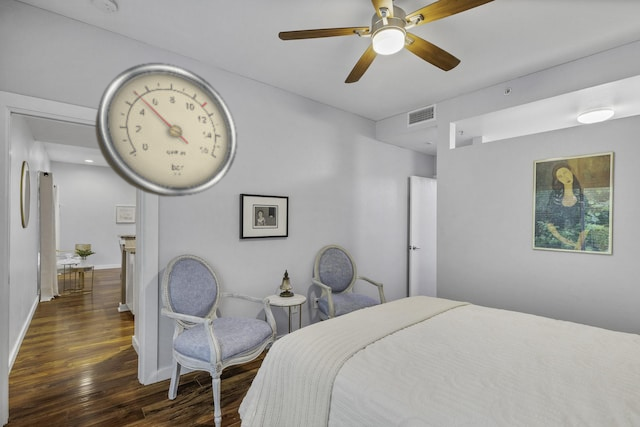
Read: 5bar
